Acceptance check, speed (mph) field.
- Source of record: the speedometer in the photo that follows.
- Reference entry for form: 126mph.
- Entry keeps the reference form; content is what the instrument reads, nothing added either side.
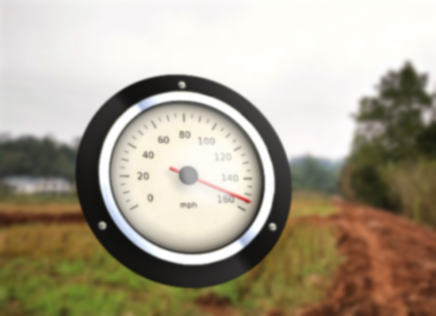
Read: 155mph
